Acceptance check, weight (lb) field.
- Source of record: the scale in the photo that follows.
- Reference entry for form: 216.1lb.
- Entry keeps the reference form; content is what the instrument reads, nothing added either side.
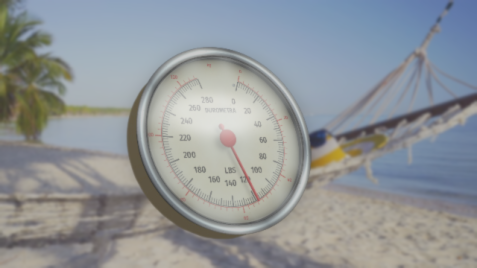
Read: 120lb
